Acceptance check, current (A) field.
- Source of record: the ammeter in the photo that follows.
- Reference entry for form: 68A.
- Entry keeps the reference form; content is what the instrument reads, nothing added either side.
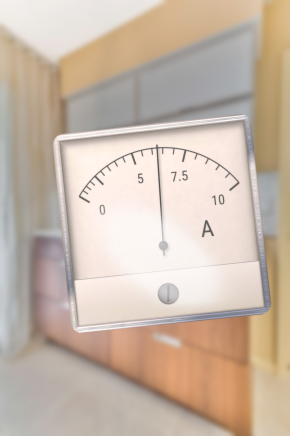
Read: 6.25A
